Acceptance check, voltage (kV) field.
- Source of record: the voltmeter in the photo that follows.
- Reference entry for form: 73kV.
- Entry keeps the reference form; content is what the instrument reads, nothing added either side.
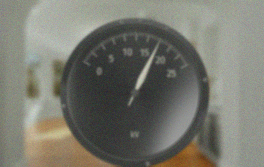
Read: 17.5kV
